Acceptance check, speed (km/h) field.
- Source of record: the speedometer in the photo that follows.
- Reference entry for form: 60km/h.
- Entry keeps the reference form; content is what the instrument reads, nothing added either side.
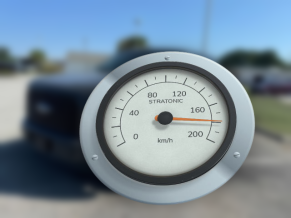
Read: 180km/h
